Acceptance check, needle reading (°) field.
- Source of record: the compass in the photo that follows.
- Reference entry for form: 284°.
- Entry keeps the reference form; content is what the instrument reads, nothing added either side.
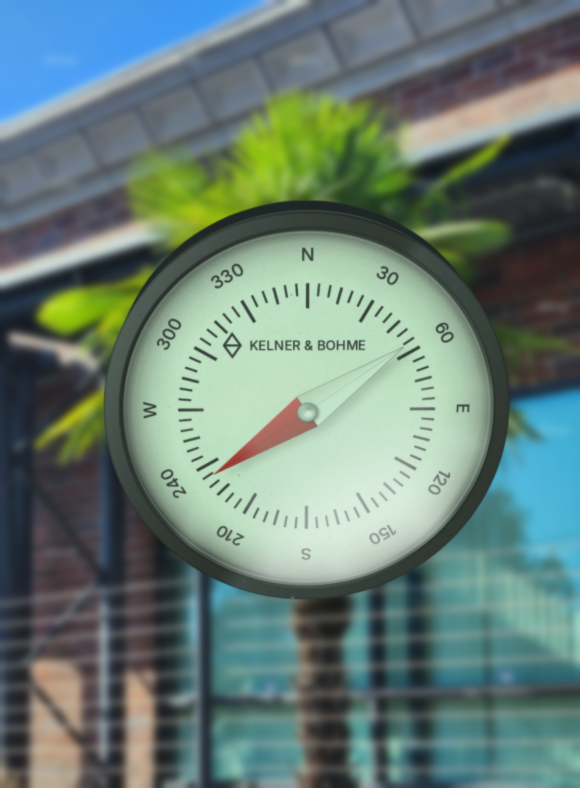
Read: 235°
